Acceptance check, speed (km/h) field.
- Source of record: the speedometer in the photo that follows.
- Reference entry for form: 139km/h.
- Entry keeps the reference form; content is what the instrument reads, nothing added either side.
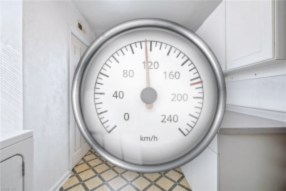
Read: 115km/h
